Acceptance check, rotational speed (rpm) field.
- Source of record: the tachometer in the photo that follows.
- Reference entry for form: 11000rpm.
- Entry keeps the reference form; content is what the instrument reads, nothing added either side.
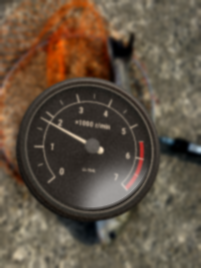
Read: 1750rpm
